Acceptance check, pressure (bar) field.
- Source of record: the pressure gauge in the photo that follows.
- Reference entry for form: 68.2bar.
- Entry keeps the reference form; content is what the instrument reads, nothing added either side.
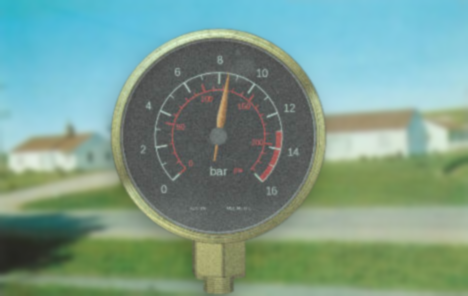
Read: 8.5bar
